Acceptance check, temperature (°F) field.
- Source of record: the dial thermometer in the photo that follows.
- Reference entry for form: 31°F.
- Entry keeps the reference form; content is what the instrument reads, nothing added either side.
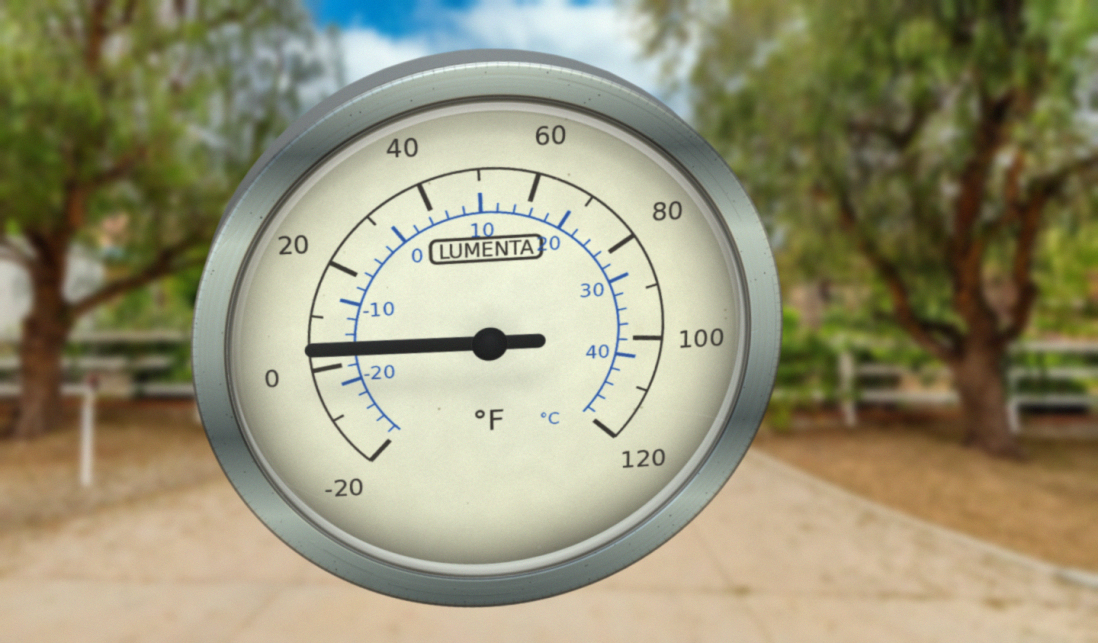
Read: 5°F
